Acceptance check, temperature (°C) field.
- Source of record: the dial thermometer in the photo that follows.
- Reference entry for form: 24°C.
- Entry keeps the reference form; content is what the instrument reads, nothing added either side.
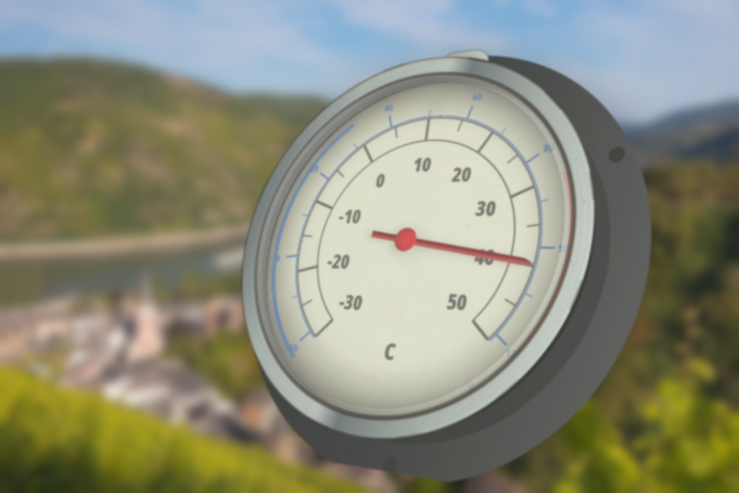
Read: 40°C
